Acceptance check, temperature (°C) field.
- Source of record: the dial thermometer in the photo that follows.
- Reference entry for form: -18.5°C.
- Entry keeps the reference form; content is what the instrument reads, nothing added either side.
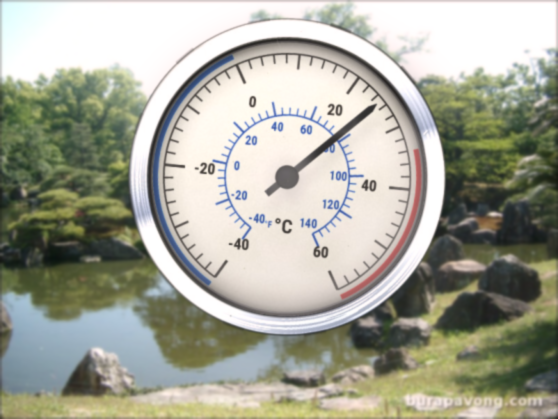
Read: 25°C
